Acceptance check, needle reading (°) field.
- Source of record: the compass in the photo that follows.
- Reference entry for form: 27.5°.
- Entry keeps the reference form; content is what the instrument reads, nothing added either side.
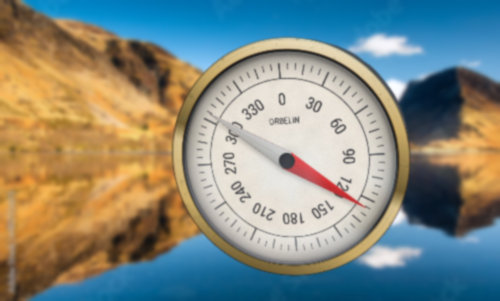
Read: 125°
